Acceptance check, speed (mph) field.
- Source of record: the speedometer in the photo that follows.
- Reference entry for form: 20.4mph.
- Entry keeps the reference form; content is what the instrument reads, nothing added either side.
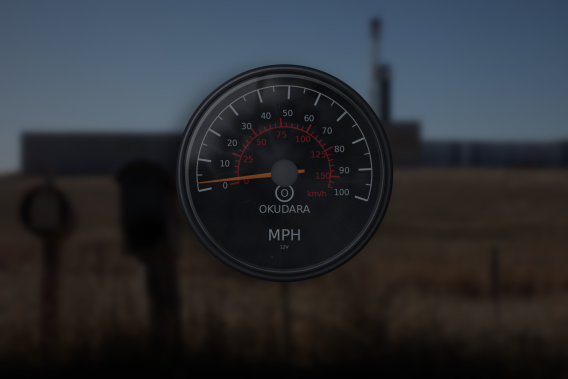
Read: 2.5mph
